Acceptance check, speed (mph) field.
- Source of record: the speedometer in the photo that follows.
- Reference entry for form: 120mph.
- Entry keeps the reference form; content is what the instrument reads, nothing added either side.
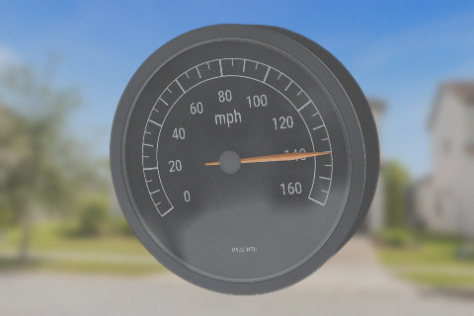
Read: 140mph
